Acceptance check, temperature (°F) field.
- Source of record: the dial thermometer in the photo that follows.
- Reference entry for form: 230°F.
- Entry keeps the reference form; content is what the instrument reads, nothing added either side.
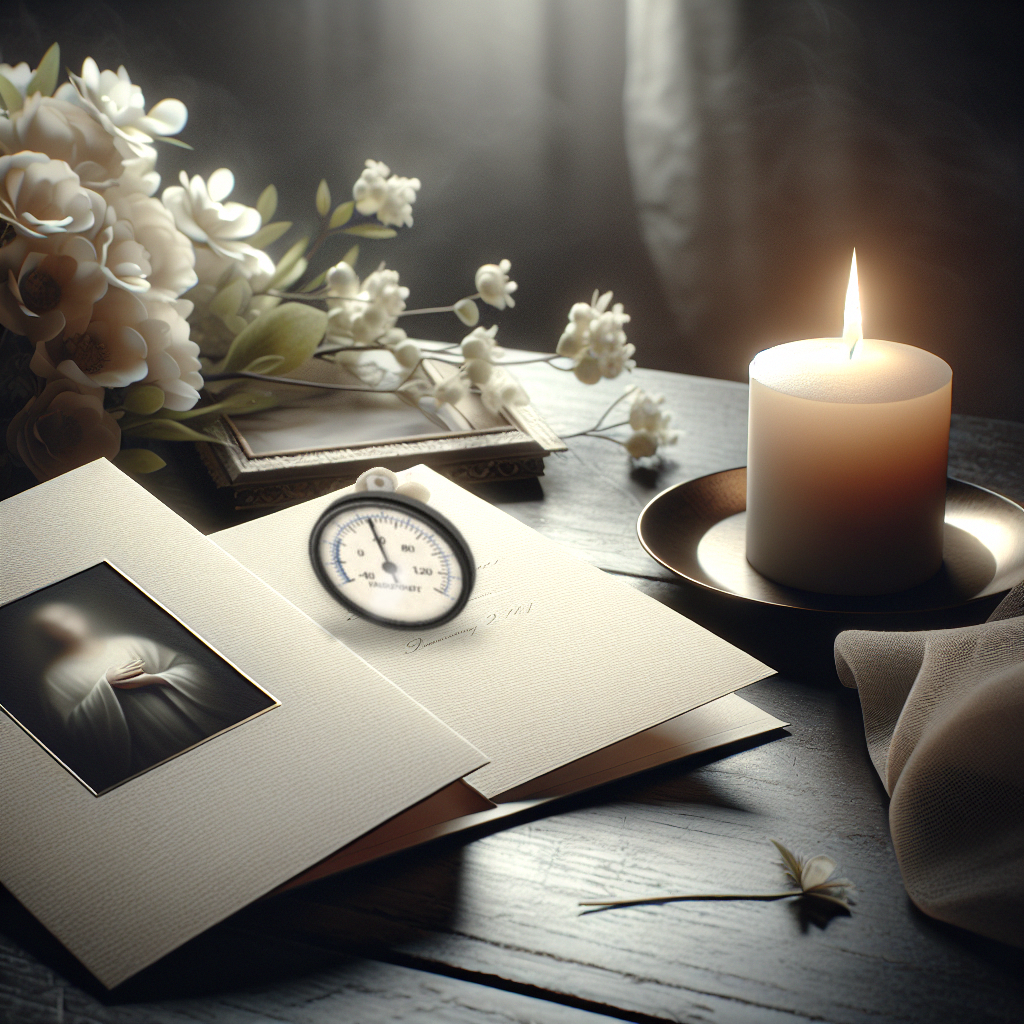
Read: 40°F
